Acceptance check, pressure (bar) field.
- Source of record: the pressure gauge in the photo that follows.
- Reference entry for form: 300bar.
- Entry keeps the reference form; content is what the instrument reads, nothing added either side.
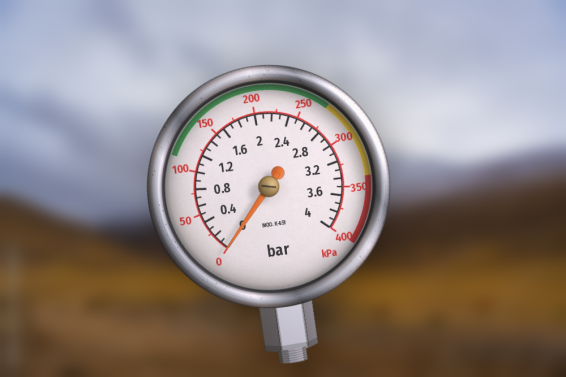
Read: 0bar
